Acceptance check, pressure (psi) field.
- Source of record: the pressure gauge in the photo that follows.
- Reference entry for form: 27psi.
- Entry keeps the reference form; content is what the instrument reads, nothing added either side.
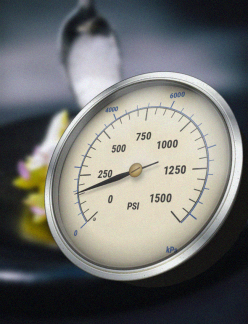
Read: 150psi
